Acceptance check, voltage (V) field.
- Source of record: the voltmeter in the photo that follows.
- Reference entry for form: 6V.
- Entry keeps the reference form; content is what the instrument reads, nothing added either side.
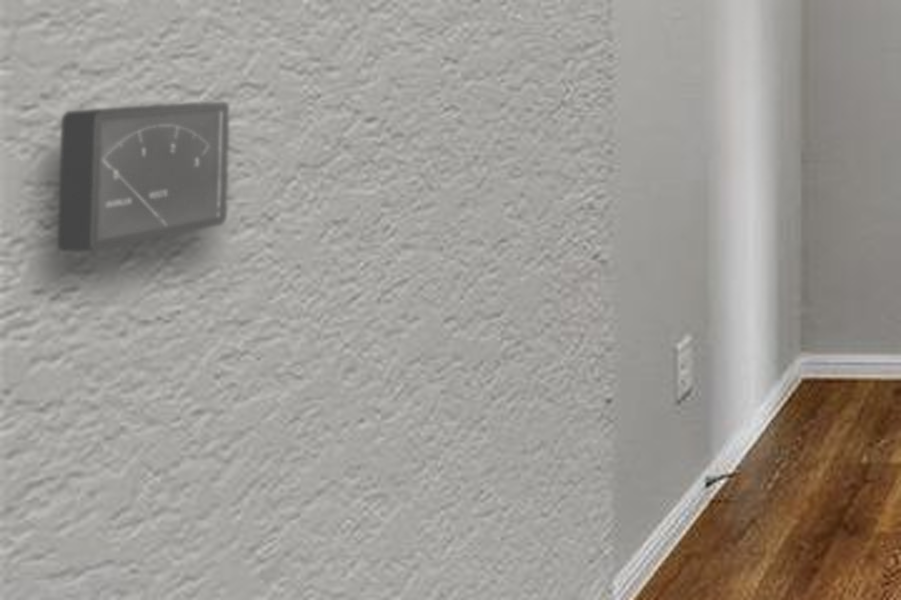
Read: 0V
